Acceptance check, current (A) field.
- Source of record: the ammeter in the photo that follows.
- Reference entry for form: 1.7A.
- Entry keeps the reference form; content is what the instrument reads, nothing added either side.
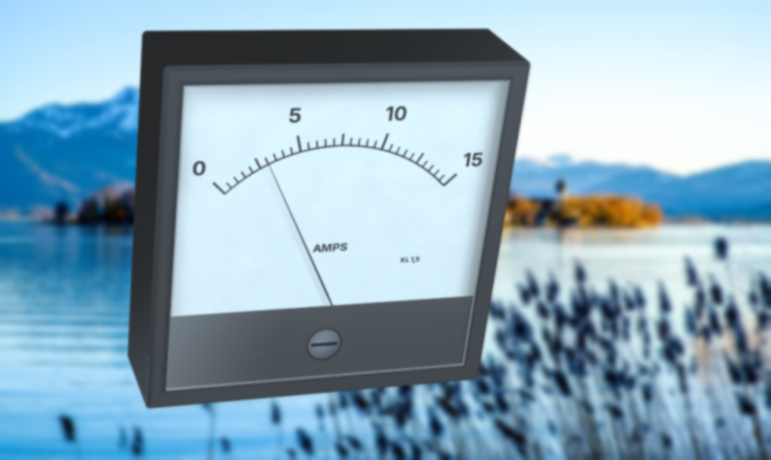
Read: 3A
